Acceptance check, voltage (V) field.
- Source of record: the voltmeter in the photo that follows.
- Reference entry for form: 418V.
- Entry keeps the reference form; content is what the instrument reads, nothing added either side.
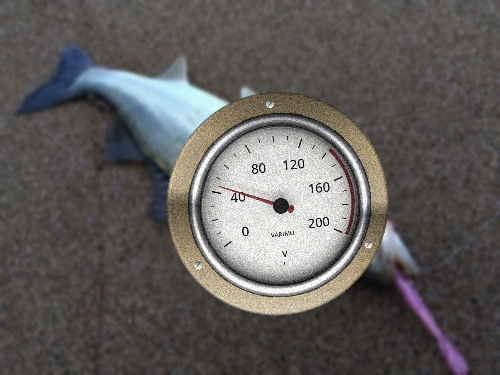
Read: 45V
